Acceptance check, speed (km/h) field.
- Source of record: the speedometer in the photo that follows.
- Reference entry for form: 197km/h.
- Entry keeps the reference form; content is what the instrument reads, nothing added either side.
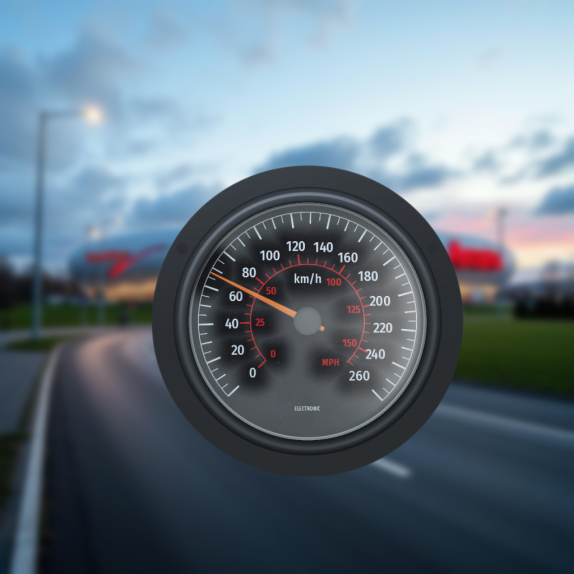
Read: 67.5km/h
